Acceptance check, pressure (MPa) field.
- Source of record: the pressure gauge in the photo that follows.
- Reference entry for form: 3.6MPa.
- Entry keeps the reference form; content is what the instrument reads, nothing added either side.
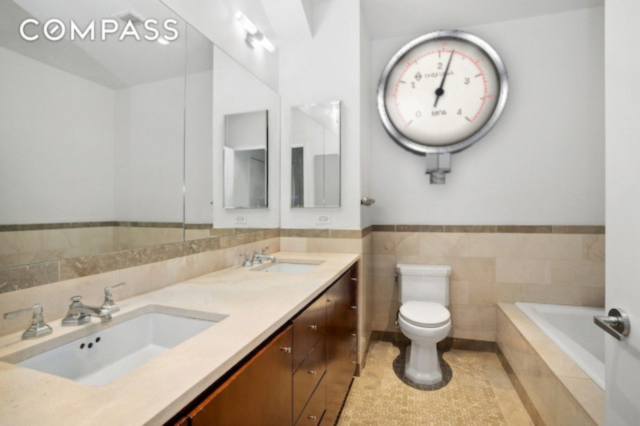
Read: 2.25MPa
